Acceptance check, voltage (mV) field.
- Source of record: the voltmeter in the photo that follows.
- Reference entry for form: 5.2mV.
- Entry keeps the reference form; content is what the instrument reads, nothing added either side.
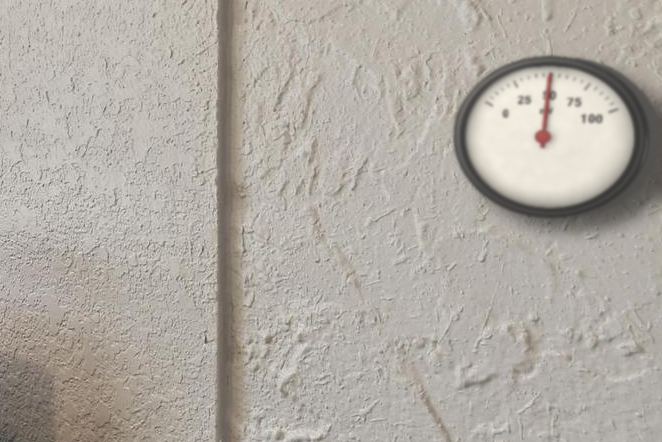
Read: 50mV
